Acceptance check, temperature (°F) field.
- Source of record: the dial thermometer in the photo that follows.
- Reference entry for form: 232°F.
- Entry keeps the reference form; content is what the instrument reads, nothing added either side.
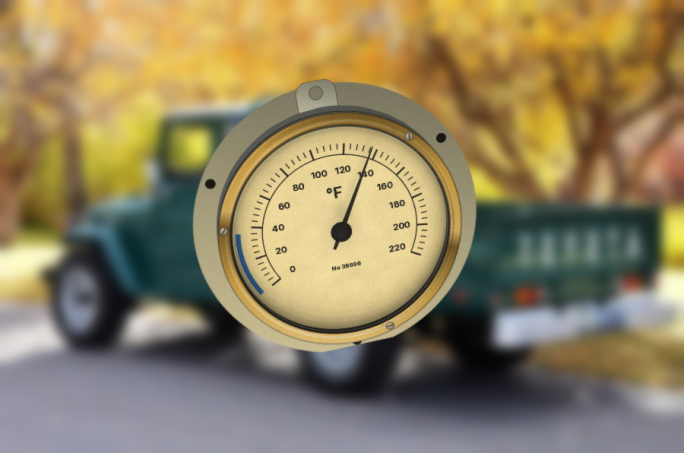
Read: 136°F
